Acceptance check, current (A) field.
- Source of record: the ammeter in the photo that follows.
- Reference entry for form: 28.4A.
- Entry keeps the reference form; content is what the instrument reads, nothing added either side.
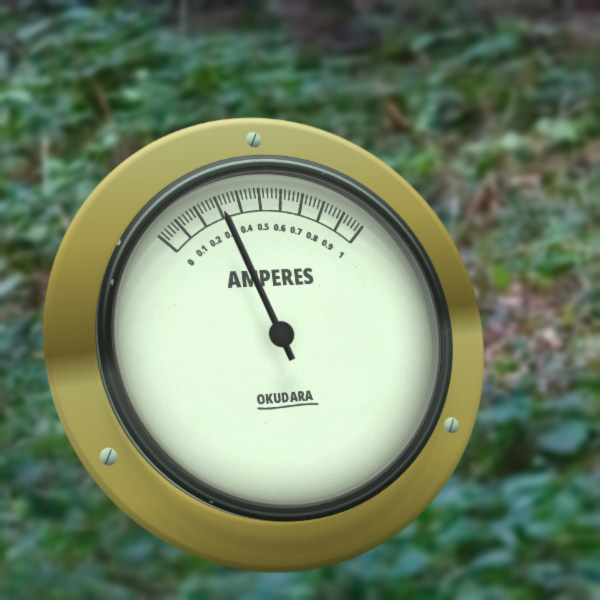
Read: 0.3A
